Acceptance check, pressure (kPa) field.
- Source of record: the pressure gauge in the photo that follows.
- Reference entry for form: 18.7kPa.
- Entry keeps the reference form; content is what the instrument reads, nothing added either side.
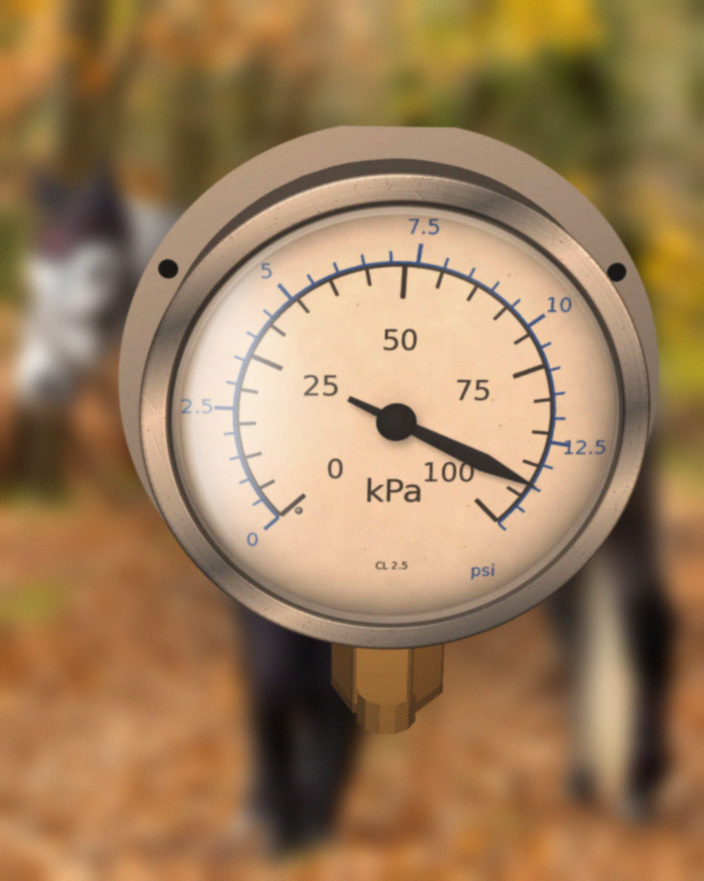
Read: 92.5kPa
